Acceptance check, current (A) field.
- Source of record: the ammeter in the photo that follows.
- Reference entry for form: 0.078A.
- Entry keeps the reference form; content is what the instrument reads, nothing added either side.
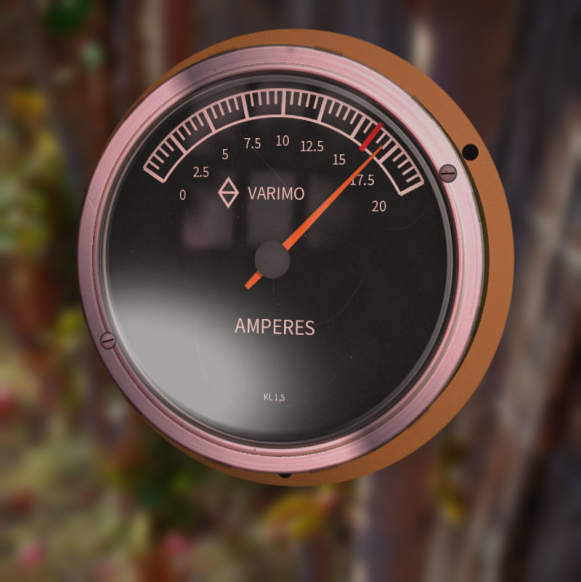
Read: 17A
